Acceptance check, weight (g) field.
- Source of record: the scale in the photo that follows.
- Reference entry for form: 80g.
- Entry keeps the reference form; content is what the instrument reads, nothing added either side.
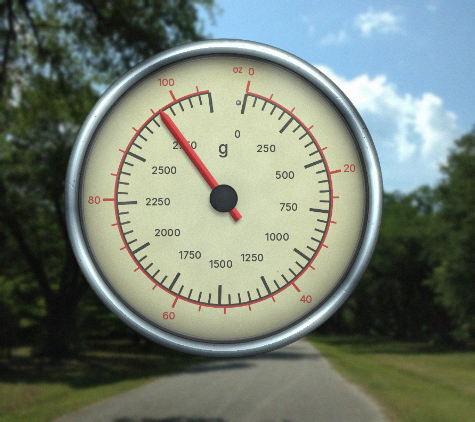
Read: 2750g
